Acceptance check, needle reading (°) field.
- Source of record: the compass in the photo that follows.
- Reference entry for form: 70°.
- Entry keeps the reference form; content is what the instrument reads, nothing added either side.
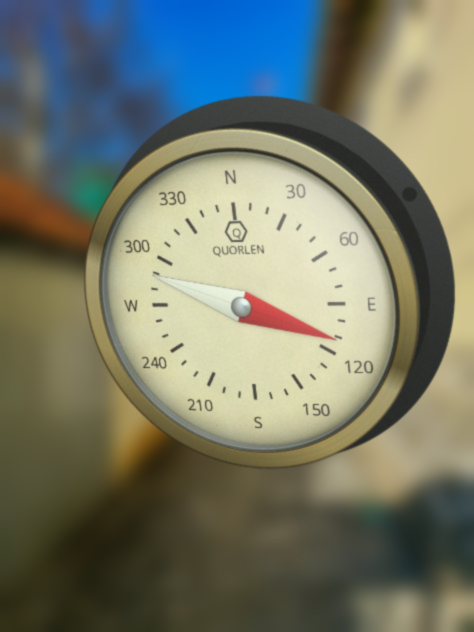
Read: 110°
